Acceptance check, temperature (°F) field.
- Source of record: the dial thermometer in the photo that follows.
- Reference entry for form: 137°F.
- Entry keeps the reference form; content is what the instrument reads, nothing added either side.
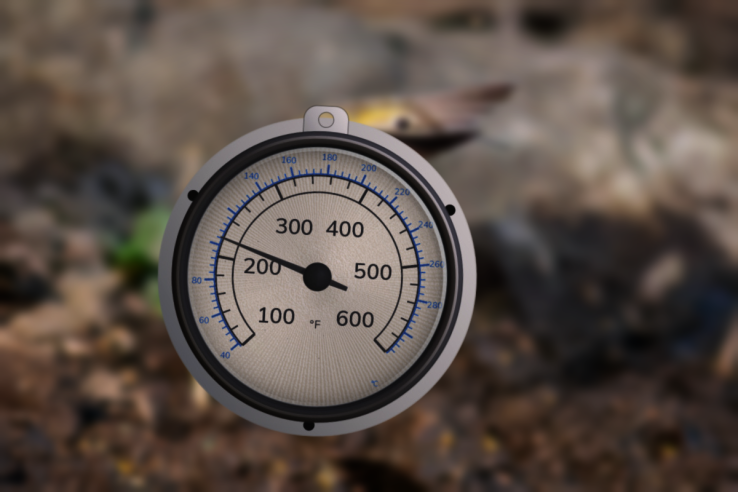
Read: 220°F
